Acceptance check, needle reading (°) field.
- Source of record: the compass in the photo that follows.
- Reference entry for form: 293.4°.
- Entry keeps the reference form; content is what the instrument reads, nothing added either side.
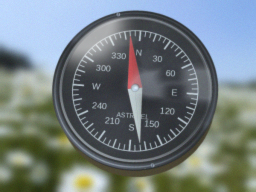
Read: 350°
